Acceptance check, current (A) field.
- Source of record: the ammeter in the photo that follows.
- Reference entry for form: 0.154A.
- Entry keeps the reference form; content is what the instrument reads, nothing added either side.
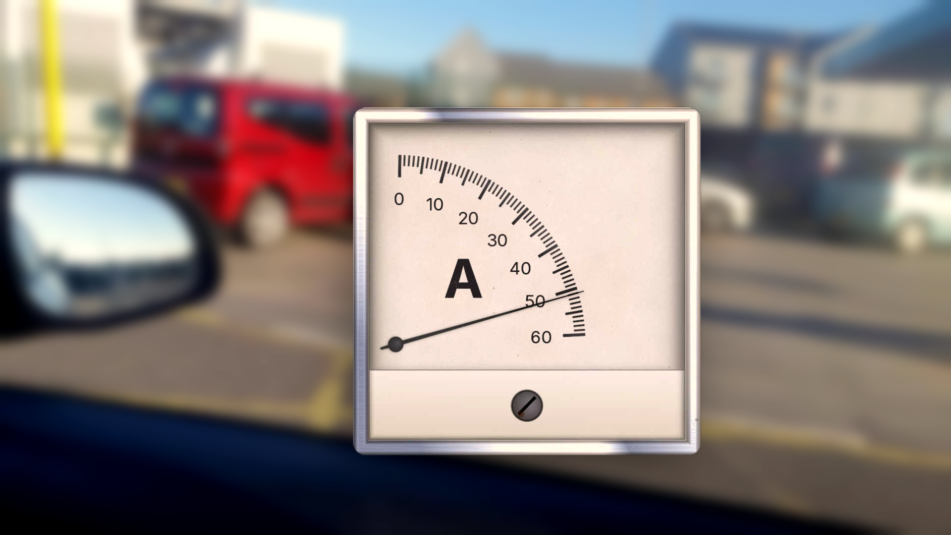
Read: 51A
